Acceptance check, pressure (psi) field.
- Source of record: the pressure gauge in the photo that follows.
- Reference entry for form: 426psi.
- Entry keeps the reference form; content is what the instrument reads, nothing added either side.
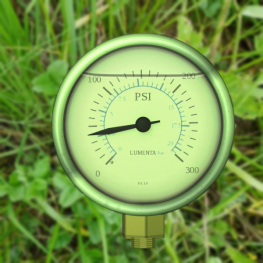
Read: 40psi
